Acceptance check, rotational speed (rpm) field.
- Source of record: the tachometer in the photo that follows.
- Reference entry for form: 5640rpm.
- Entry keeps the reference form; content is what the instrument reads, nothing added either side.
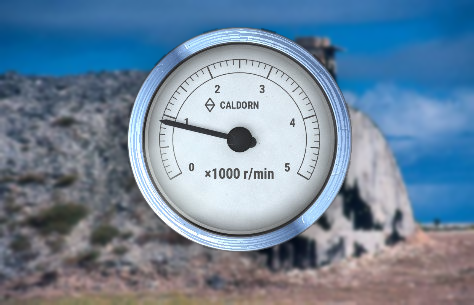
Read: 900rpm
